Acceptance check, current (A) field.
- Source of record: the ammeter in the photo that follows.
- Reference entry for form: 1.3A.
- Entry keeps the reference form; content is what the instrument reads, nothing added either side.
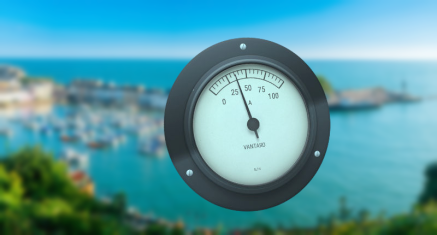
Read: 35A
